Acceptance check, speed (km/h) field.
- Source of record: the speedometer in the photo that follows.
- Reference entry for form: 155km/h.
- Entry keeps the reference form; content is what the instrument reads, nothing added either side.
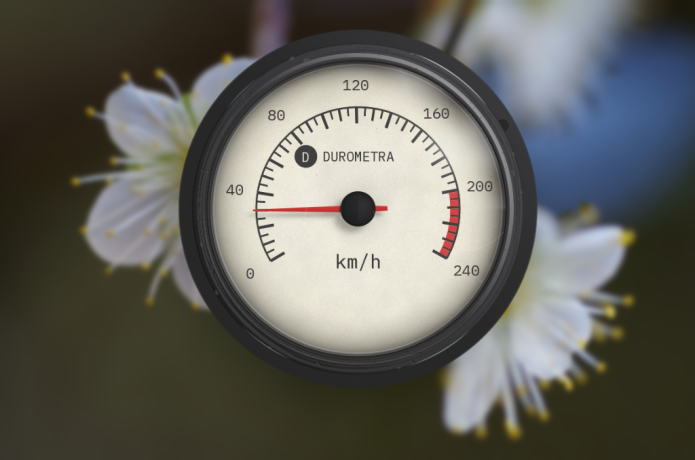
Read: 30km/h
